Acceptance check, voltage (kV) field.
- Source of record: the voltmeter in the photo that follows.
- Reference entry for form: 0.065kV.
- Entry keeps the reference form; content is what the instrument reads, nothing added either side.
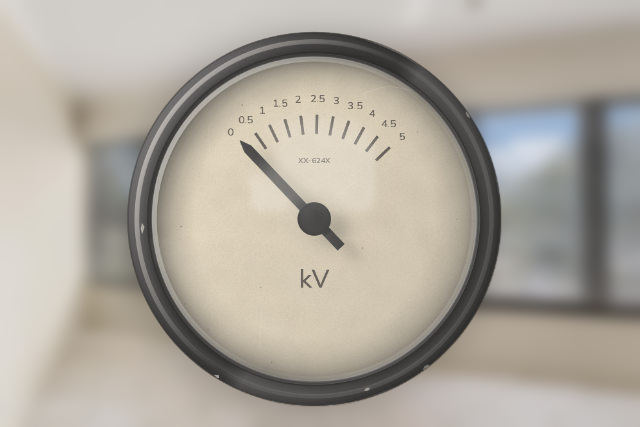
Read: 0kV
